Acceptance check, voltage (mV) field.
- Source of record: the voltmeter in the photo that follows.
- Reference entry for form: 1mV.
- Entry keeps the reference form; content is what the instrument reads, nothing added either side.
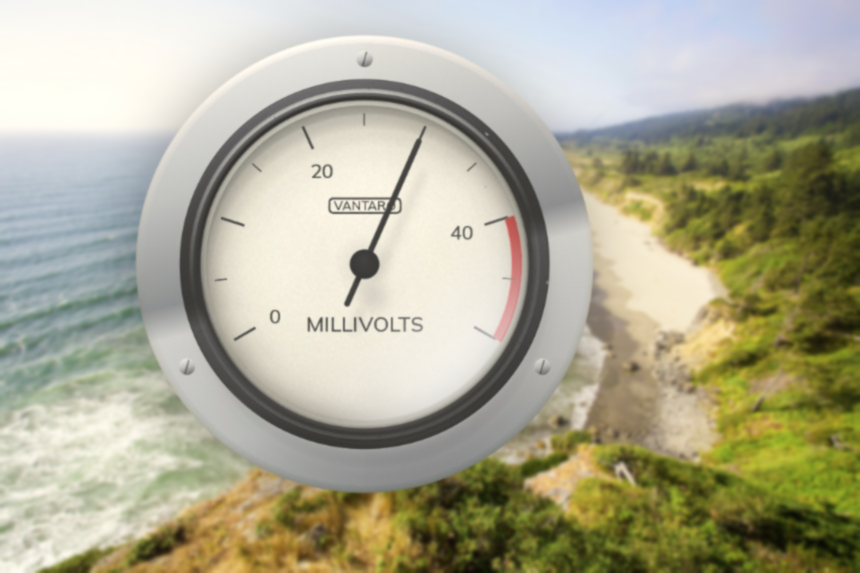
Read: 30mV
